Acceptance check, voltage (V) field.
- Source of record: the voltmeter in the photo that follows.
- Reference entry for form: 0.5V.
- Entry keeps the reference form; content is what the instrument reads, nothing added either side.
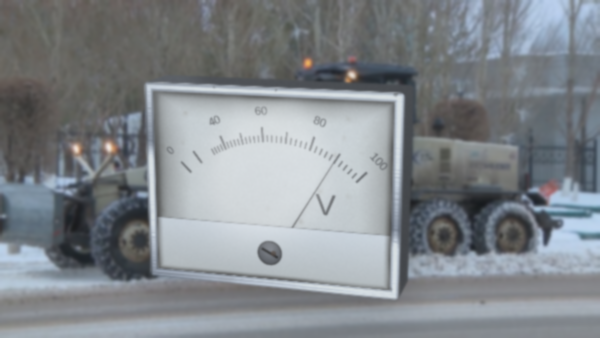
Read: 90V
